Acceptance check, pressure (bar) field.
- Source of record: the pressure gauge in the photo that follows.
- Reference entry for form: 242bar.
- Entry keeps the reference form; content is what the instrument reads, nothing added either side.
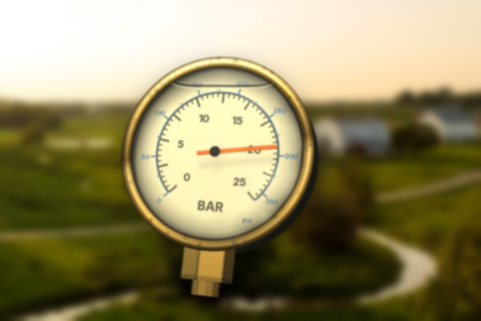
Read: 20bar
